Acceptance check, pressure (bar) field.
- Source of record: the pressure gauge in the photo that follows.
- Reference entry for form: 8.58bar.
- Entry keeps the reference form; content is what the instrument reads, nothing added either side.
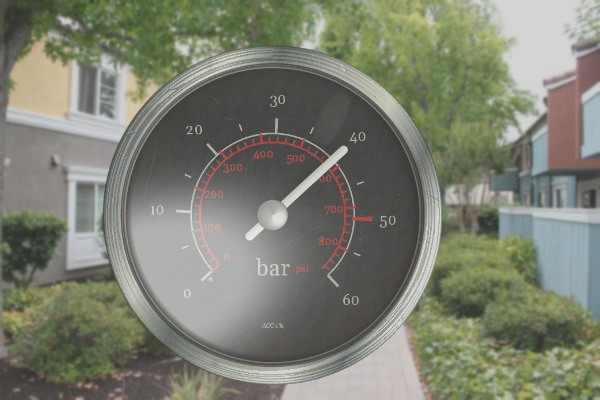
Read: 40bar
